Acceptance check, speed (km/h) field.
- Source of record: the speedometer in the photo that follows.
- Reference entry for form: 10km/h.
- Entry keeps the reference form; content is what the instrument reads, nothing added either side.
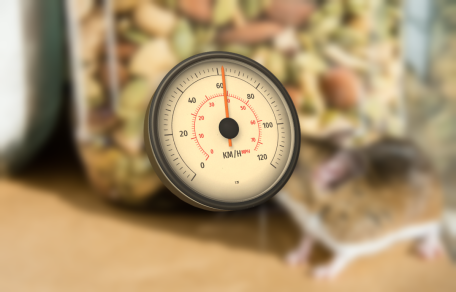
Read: 62km/h
